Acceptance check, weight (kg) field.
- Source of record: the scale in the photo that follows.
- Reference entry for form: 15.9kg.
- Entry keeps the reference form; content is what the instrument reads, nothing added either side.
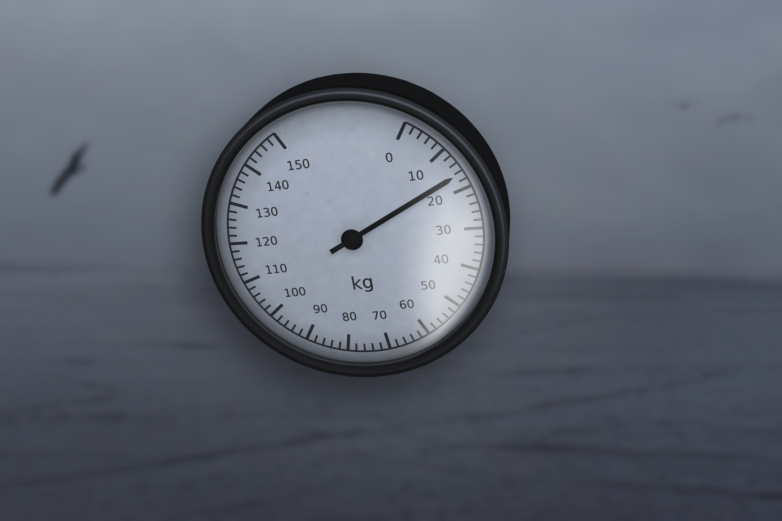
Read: 16kg
